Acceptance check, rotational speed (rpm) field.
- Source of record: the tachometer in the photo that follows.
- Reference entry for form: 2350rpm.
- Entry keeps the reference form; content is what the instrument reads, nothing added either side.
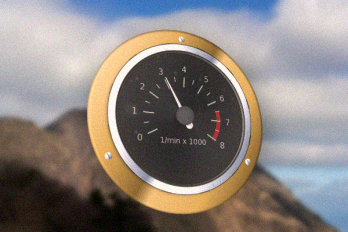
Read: 3000rpm
